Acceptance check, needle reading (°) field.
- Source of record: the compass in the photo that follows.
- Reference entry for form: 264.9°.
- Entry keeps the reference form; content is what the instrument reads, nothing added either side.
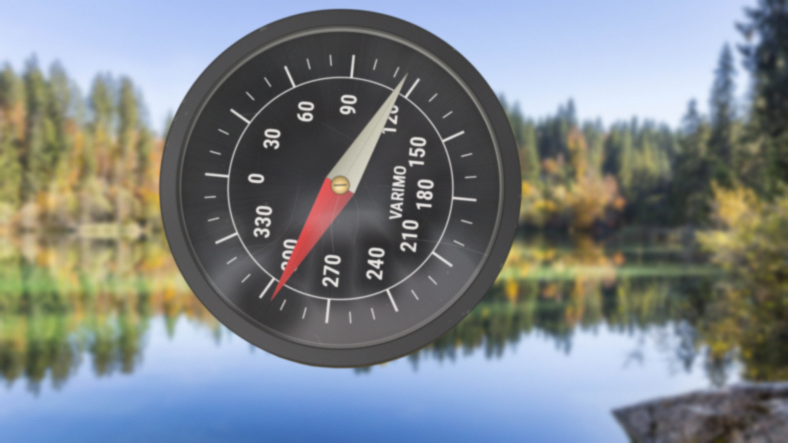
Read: 295°
